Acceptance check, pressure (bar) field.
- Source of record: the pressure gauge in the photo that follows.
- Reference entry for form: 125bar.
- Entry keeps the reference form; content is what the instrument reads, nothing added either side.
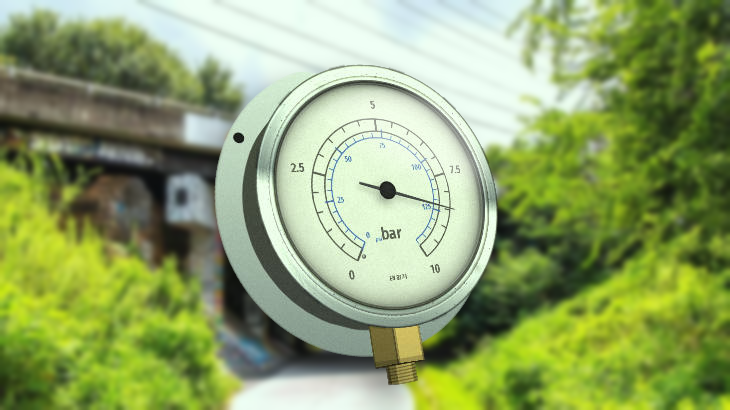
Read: 8.5bar
